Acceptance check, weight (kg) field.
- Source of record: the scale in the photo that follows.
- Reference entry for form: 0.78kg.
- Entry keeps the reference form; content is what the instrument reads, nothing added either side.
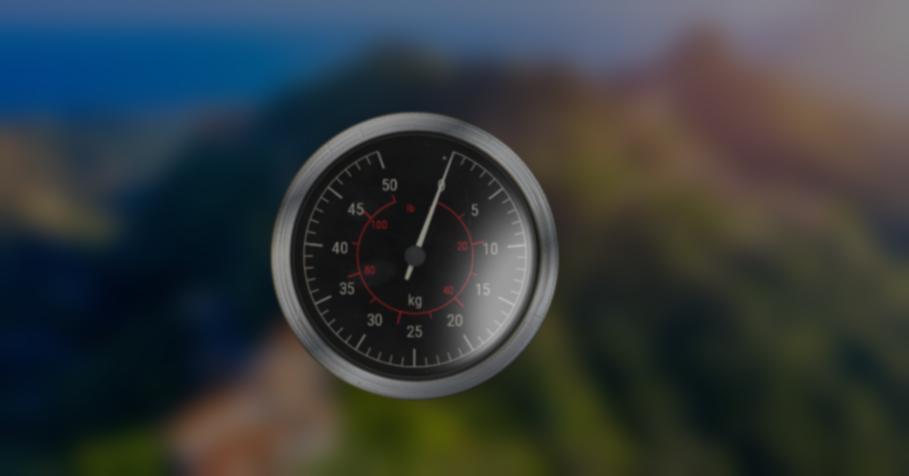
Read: 0kg
